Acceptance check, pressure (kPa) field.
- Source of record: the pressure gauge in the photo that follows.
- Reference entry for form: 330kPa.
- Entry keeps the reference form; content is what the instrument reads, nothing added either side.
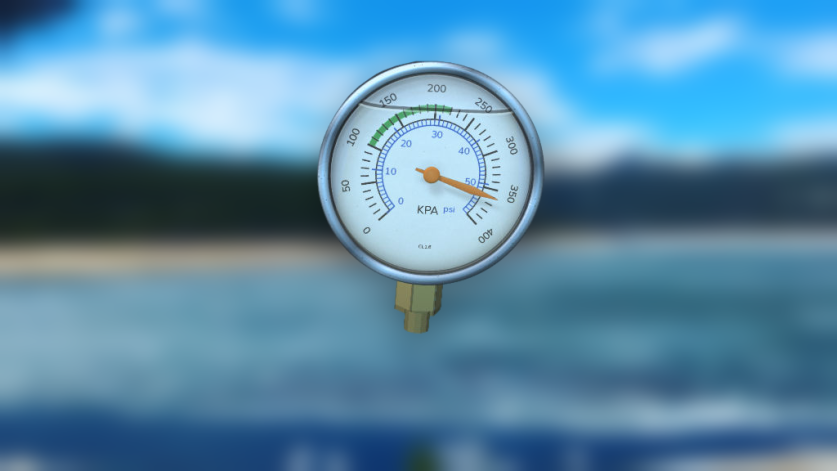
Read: 360kPa
